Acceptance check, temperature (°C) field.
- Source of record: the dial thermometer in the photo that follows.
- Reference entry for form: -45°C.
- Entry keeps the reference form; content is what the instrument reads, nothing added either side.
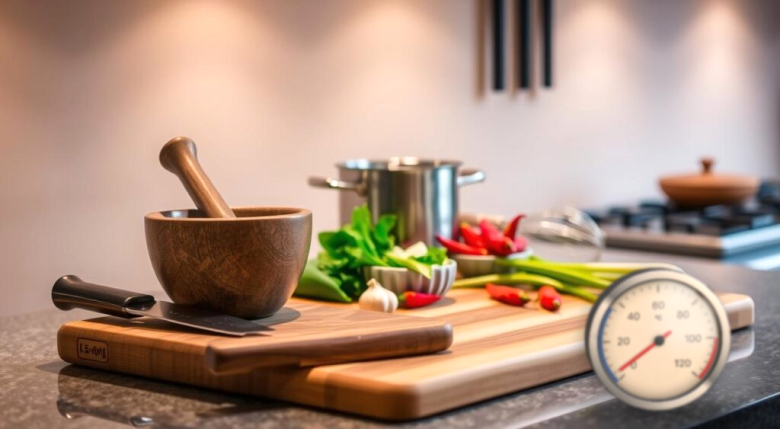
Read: 4°C
